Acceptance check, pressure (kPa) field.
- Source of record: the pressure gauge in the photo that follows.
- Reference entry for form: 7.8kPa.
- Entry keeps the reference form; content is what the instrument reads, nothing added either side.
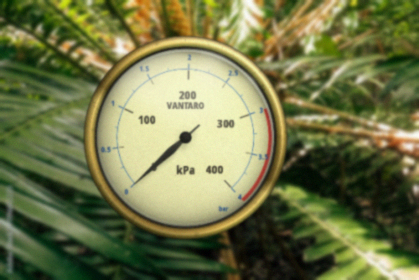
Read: 0kPa
